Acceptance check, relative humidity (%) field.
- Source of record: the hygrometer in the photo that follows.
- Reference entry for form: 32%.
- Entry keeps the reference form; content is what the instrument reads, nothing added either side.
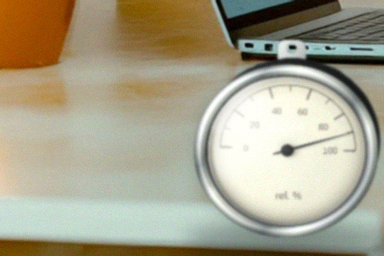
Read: 90%
